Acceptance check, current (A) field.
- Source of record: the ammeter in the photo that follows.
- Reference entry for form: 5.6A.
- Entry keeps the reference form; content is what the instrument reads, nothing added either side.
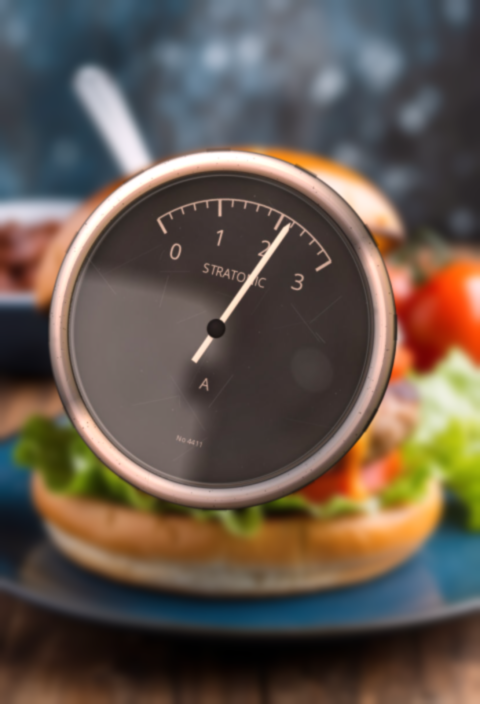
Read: 2.2A
